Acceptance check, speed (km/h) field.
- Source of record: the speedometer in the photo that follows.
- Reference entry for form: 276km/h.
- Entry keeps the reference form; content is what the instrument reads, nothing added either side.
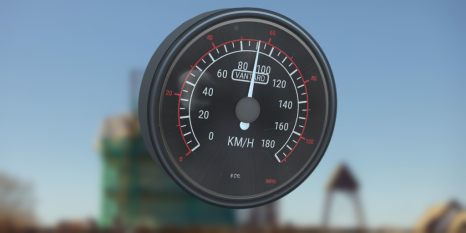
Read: 90km/h
